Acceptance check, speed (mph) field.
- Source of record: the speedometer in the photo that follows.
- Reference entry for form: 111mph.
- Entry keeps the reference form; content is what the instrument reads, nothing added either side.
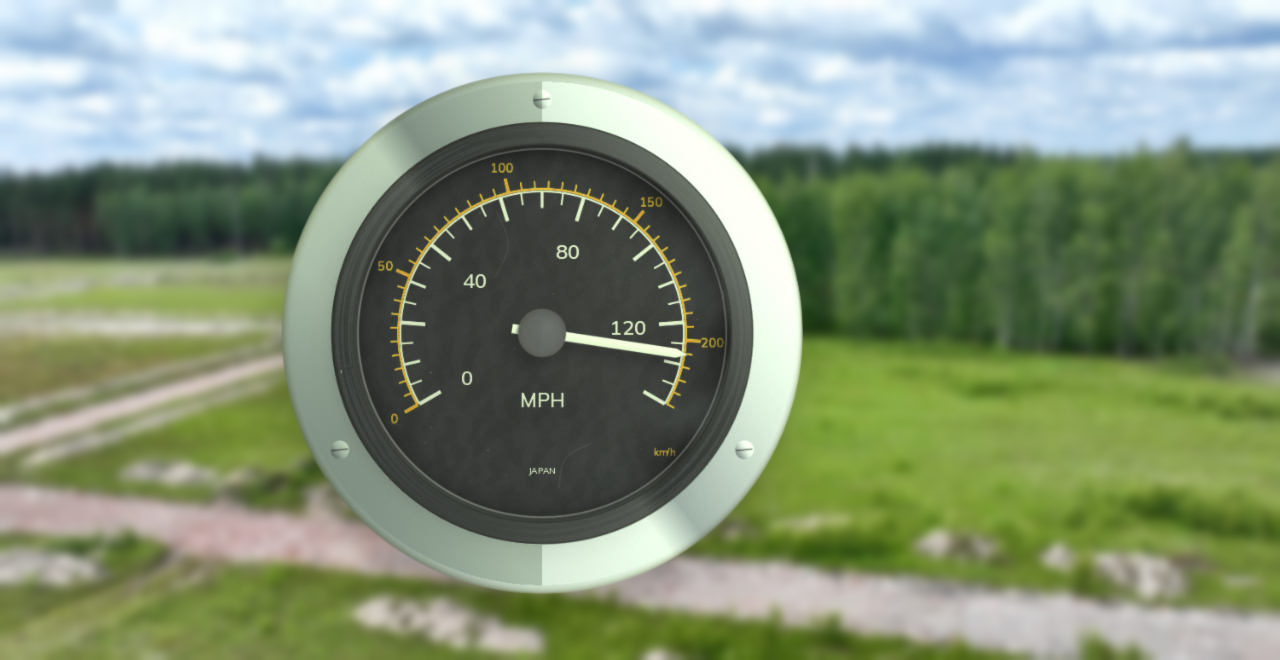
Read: 127.5mph
